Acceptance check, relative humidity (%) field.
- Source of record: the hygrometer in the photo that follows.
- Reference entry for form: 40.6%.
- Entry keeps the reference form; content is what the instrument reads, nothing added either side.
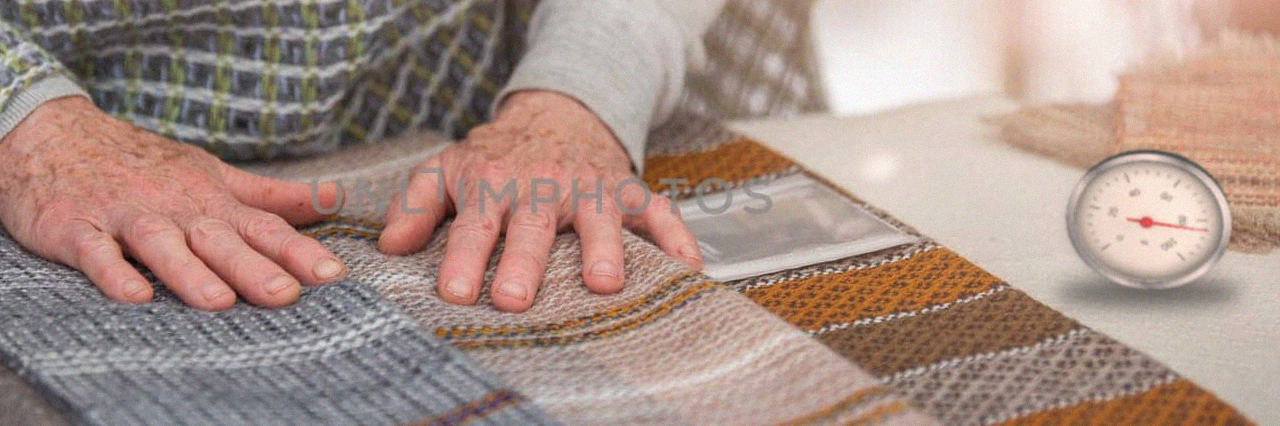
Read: 84%
